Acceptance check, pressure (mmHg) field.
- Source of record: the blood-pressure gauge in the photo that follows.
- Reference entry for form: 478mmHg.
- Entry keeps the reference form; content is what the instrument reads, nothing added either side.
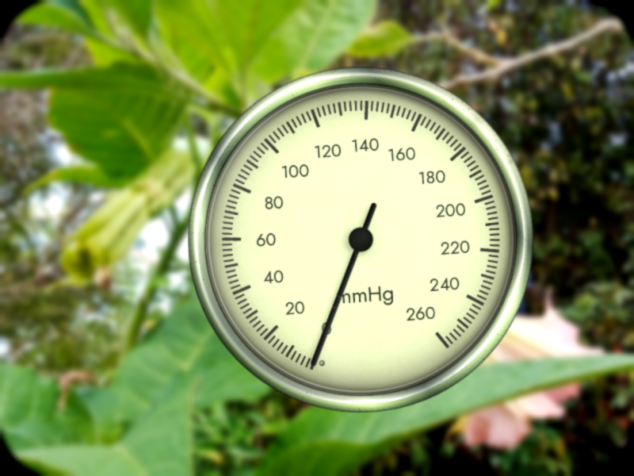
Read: 0mmHg
